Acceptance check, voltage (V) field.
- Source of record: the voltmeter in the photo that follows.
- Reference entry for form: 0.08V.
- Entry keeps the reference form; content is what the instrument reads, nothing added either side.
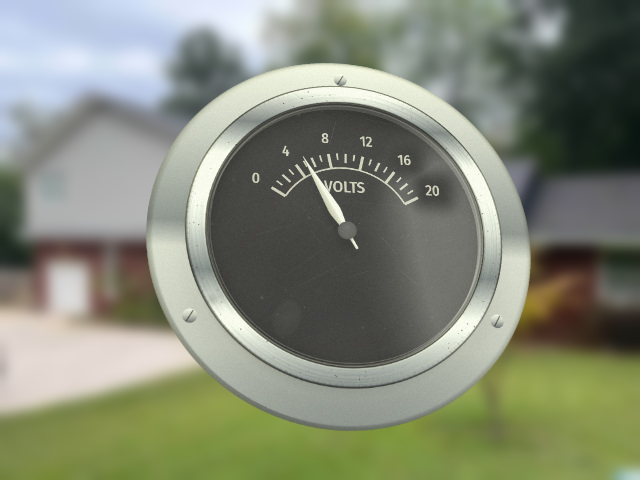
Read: 5V
